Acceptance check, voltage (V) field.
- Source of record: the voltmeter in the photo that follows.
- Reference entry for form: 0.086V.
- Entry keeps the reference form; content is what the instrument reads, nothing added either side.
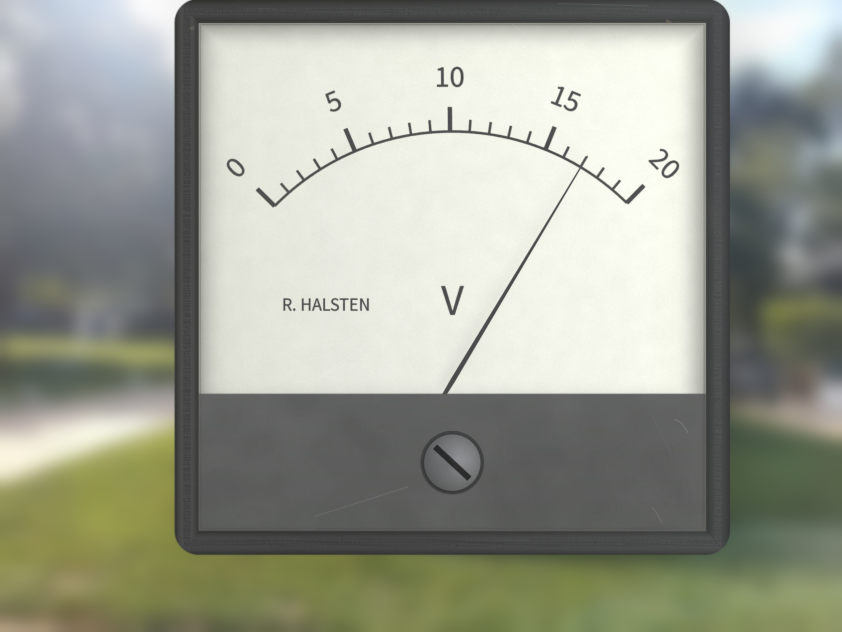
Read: 17V
